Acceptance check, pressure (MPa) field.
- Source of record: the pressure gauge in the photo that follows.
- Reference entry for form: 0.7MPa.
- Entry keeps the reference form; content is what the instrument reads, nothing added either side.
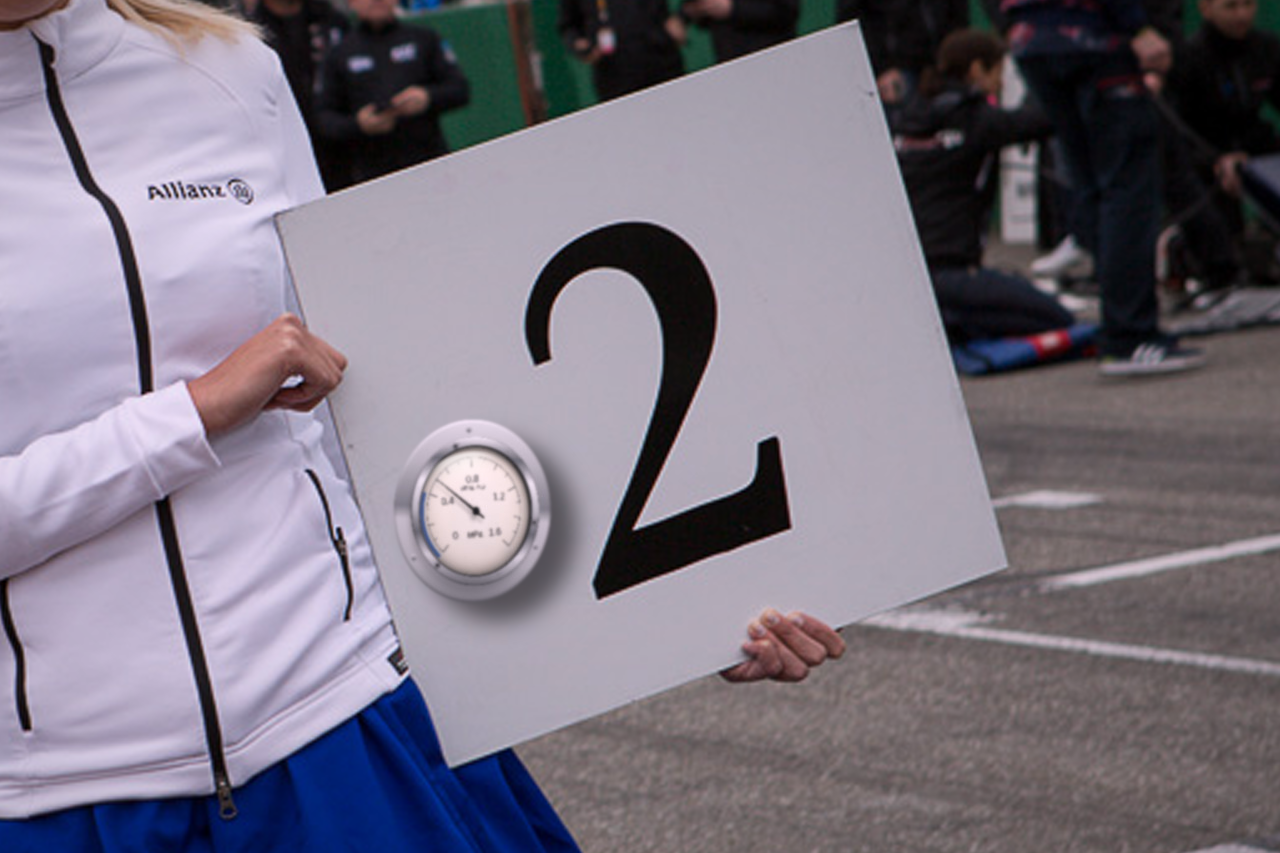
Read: 0.5MPa
